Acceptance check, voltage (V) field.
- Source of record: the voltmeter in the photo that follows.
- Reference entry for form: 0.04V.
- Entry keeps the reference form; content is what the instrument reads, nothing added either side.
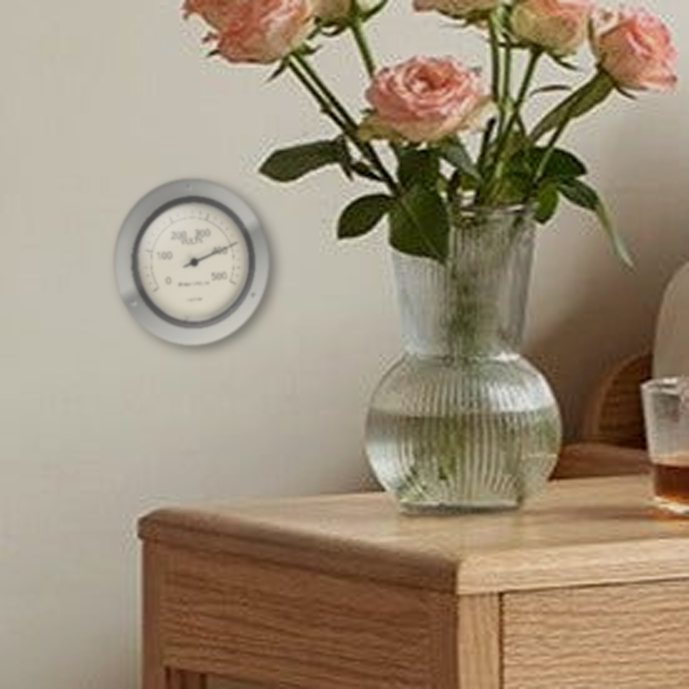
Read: 400V
